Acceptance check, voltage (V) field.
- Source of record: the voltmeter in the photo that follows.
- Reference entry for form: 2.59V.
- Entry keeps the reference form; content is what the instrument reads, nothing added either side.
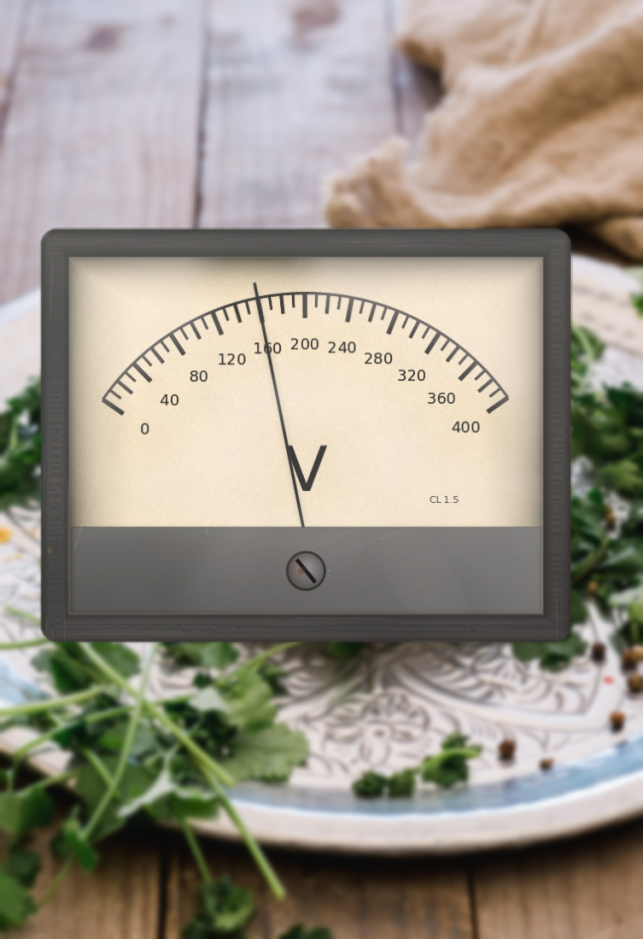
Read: 160V
